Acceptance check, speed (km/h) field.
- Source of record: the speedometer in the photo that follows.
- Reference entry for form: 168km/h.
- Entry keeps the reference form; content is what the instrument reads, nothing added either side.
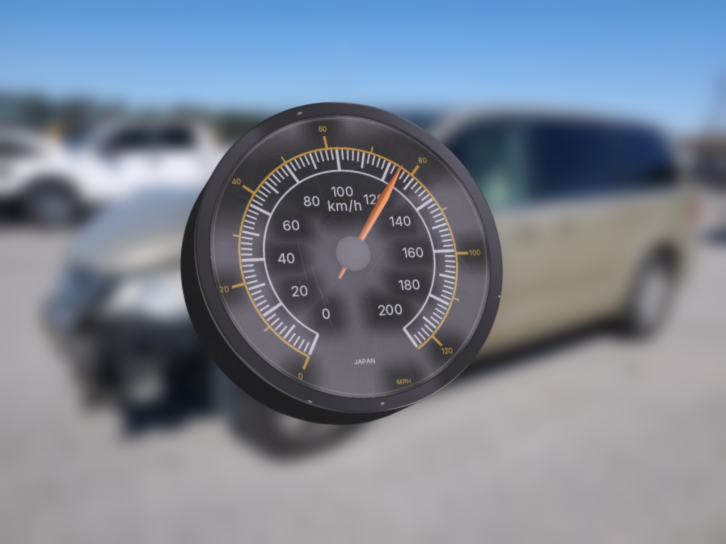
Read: 124km/h
